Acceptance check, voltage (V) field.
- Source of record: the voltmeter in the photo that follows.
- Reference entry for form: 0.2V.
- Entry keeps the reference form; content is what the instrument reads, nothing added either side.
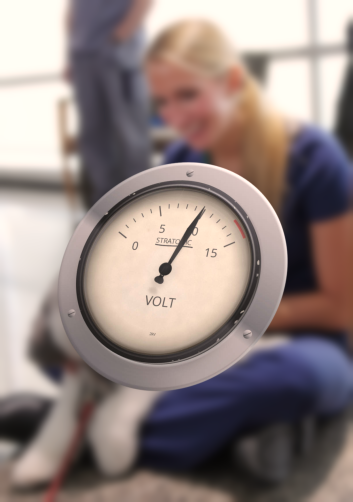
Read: 10V
